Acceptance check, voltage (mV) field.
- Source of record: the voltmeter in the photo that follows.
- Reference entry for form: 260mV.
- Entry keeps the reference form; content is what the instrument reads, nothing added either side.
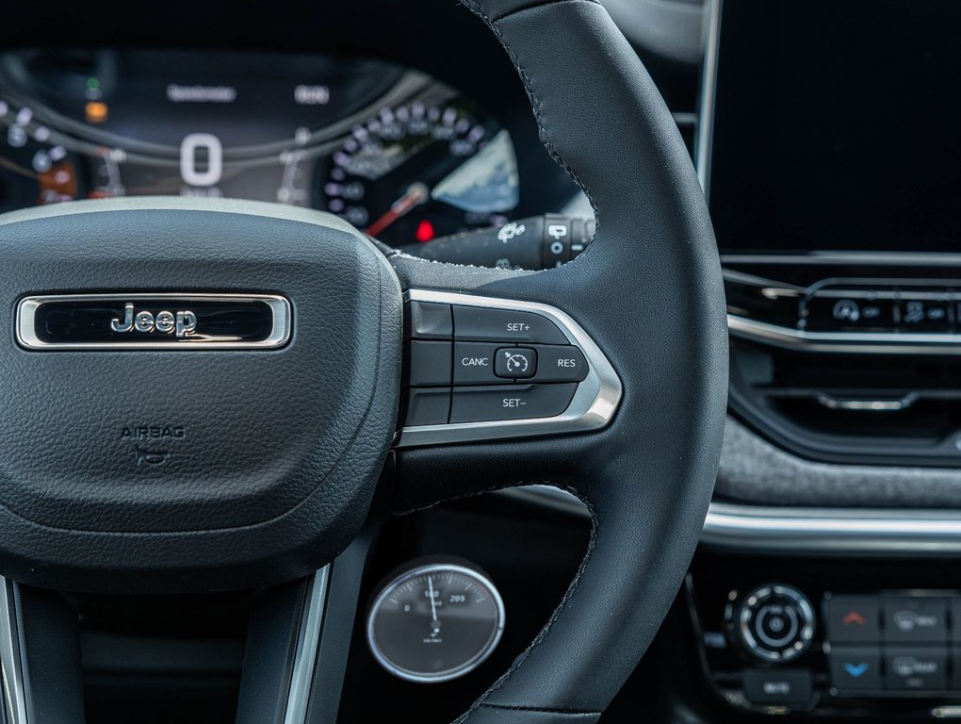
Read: 100mV
